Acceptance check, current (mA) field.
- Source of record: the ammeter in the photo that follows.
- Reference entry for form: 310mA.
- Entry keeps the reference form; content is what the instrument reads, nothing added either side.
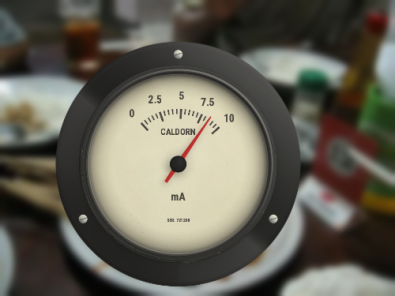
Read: 8.5mA
